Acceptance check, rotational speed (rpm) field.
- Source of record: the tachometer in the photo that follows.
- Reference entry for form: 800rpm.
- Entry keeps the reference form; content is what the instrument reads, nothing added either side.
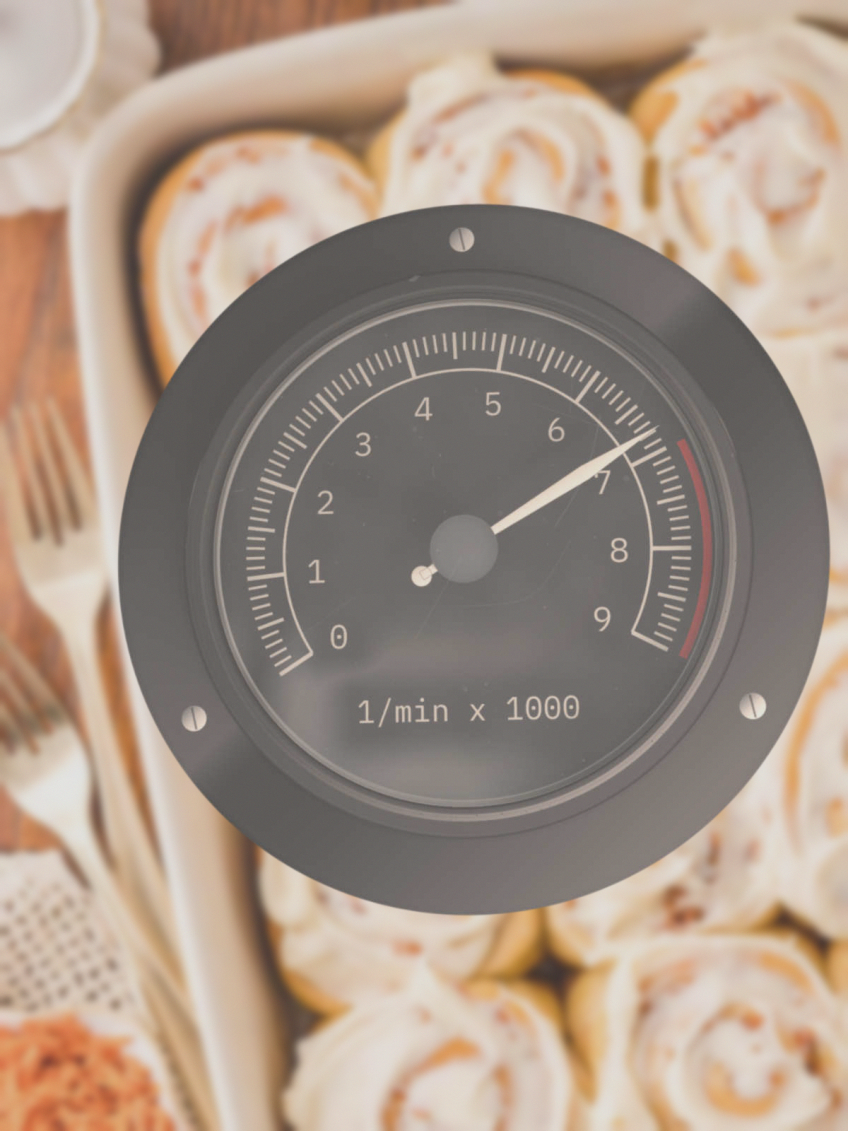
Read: 6800rpm
